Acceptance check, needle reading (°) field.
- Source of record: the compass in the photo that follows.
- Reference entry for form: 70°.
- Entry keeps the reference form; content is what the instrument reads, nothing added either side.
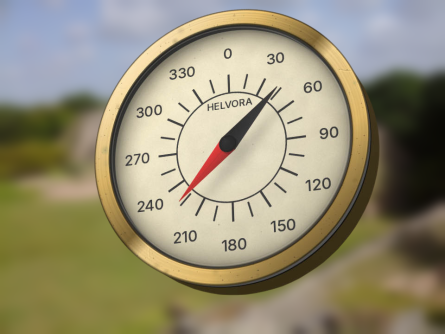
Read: 225°
